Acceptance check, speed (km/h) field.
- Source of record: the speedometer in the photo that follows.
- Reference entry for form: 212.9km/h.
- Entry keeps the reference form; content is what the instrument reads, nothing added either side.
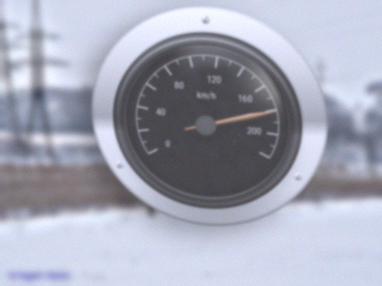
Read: 180km/h
